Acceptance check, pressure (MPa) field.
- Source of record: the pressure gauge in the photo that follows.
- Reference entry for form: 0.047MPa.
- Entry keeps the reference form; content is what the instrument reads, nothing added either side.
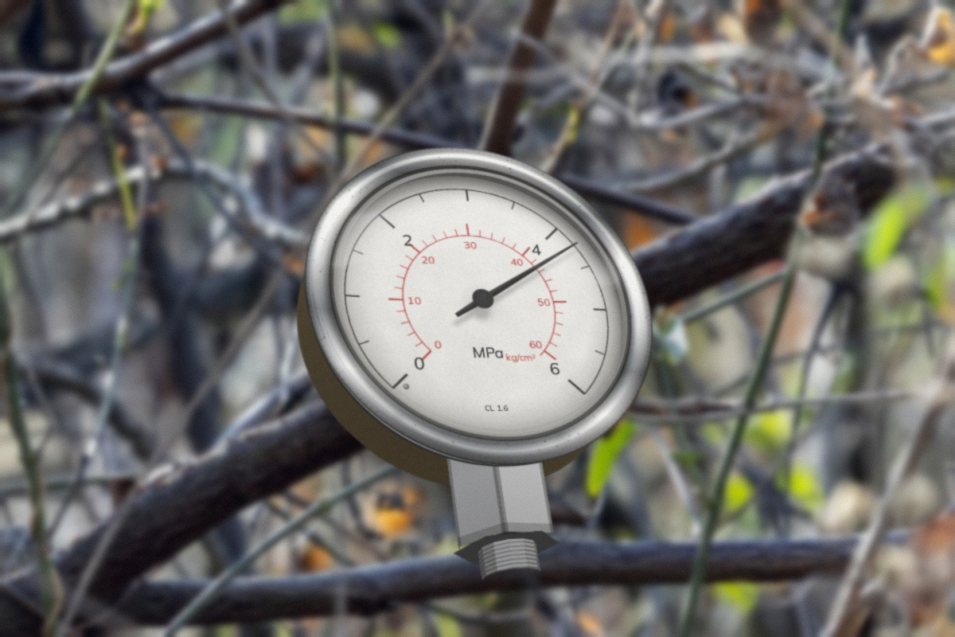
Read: 4.25MPa
